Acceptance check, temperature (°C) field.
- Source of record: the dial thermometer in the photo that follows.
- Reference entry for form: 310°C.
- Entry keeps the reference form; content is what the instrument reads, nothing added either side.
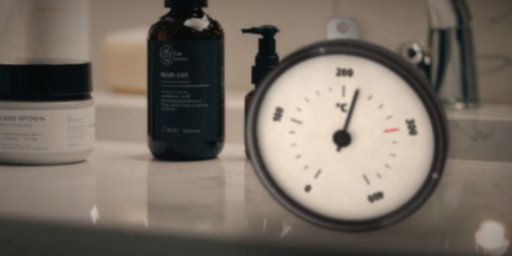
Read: 220°C
